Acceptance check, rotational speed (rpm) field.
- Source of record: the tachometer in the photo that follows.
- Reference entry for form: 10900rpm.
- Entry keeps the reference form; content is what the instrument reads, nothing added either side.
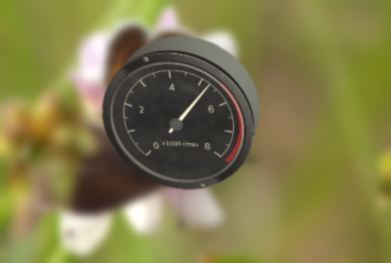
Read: 5250rpm
